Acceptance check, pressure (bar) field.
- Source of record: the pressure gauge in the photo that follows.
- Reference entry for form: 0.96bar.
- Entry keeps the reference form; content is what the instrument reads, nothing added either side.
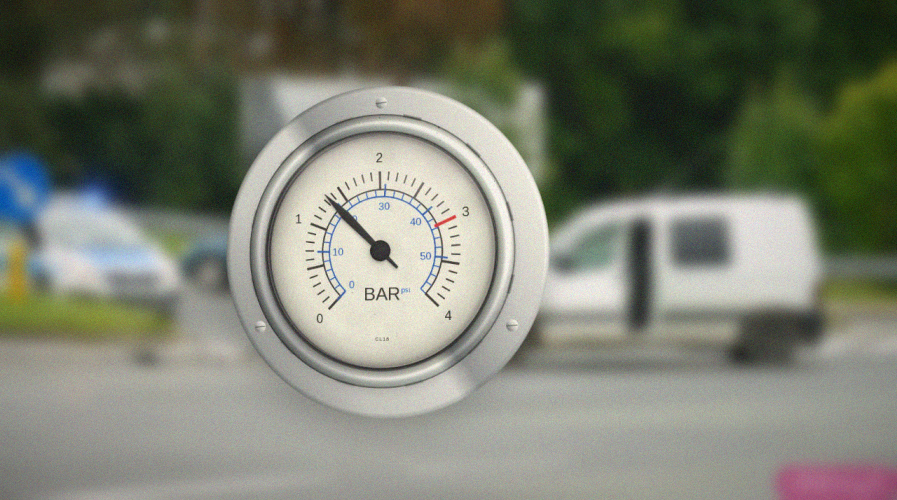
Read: 1.35bar
